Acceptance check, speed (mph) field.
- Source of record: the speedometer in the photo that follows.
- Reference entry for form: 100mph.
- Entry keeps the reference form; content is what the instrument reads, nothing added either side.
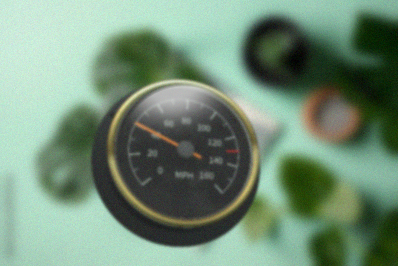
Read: 40mph
